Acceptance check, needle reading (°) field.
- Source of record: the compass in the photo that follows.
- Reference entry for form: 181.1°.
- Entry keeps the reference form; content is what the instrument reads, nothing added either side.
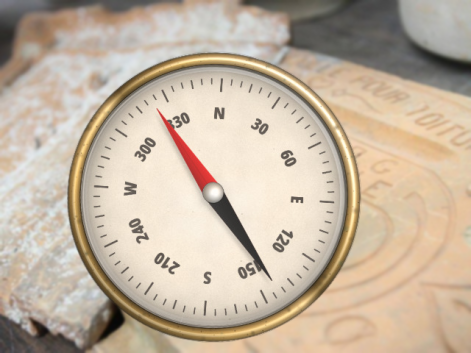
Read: 322.5°
